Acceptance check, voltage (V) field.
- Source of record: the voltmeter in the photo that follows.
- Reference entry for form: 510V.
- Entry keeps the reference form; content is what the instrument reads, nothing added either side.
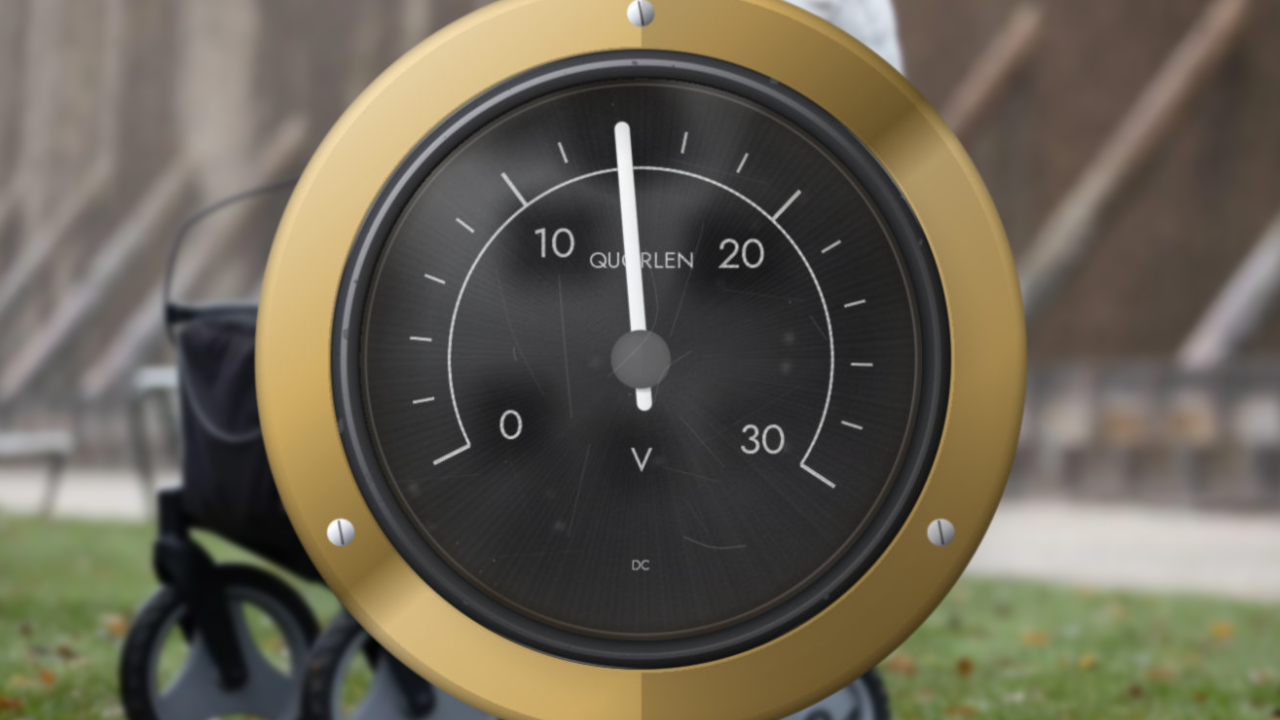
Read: 14V
